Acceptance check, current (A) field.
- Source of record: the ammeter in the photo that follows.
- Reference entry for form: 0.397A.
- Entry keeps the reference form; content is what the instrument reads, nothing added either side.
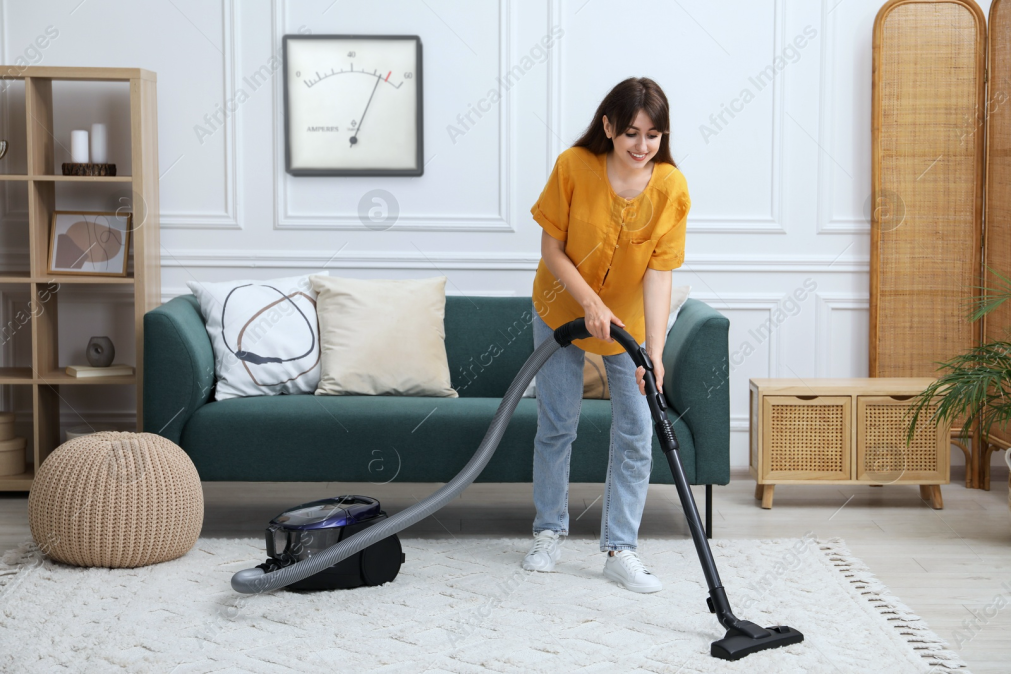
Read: 52.5A
